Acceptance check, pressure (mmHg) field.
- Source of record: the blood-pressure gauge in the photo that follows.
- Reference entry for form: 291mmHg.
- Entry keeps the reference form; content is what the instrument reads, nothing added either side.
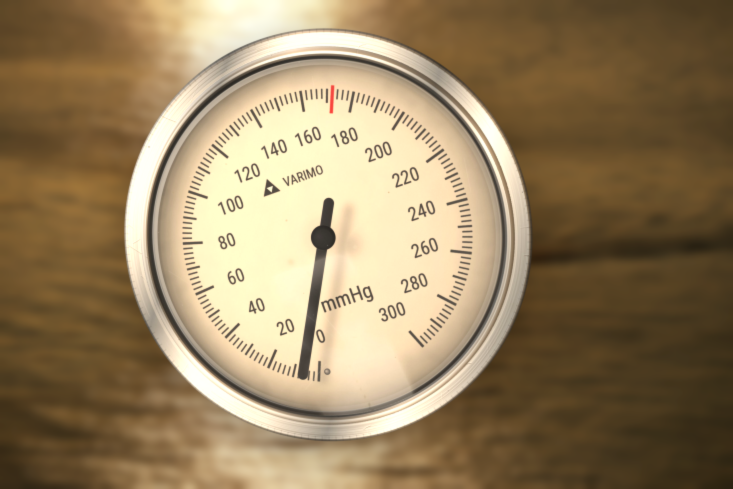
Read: 6mmHg
